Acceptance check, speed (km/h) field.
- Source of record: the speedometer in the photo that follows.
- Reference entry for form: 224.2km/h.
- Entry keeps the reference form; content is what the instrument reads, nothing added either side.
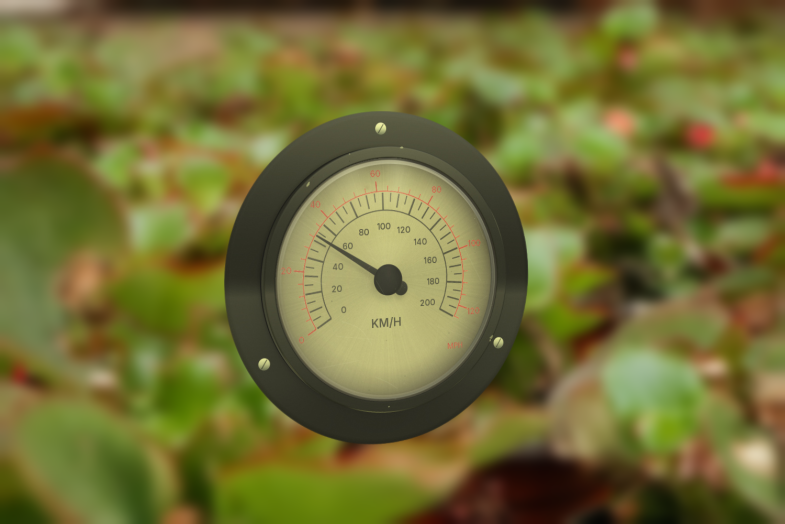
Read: 52.5km/h
